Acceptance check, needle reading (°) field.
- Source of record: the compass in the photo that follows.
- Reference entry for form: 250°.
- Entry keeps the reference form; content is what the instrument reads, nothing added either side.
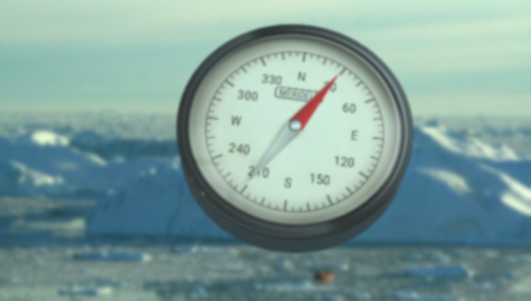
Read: 30°
